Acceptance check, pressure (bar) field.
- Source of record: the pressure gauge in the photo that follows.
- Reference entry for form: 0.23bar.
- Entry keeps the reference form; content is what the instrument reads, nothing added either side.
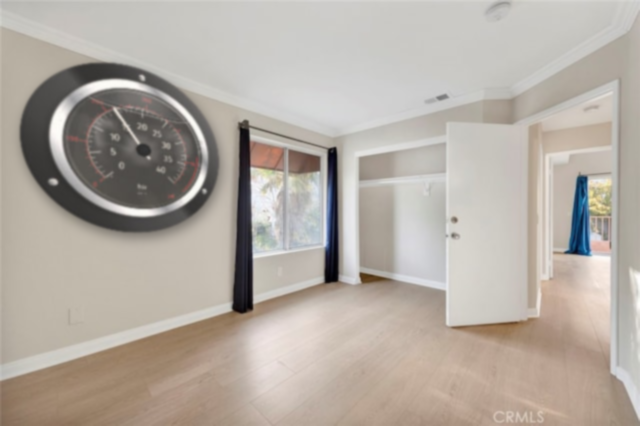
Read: 15bar
